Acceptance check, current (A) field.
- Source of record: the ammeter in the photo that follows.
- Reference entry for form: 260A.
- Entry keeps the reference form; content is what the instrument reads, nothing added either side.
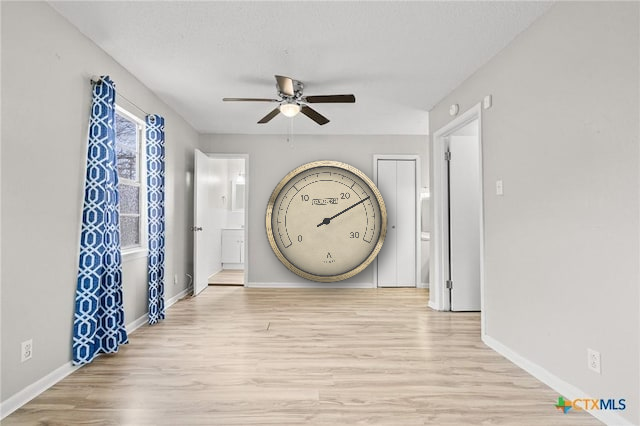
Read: 23A
